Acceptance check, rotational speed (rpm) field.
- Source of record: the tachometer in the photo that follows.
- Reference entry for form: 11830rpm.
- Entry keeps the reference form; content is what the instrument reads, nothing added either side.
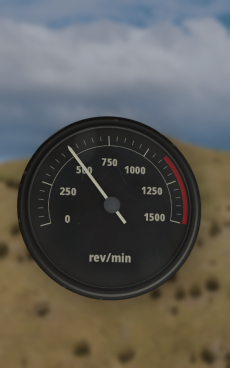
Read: 500rpm
